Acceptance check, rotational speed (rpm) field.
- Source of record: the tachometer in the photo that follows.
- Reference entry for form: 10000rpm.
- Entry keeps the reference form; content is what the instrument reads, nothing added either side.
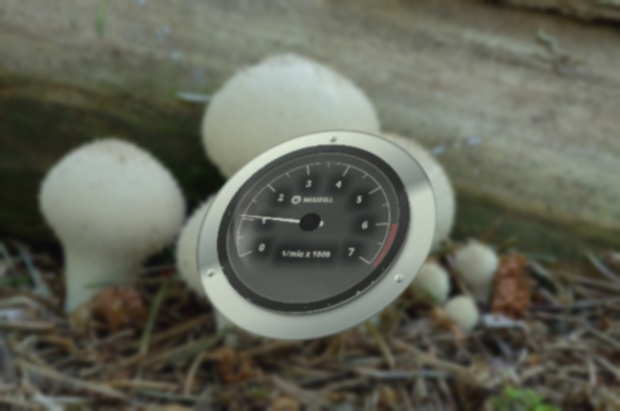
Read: 1000rpm
